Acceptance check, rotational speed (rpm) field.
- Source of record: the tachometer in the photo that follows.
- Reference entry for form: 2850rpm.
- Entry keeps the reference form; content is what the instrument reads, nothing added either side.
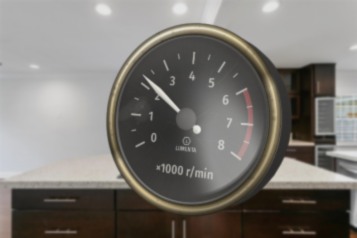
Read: 2250rpm
